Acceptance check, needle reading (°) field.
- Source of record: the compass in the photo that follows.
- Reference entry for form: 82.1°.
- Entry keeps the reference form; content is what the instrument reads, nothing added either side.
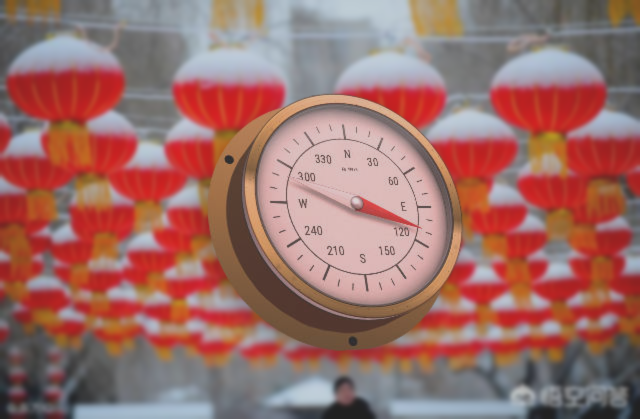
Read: 110°
